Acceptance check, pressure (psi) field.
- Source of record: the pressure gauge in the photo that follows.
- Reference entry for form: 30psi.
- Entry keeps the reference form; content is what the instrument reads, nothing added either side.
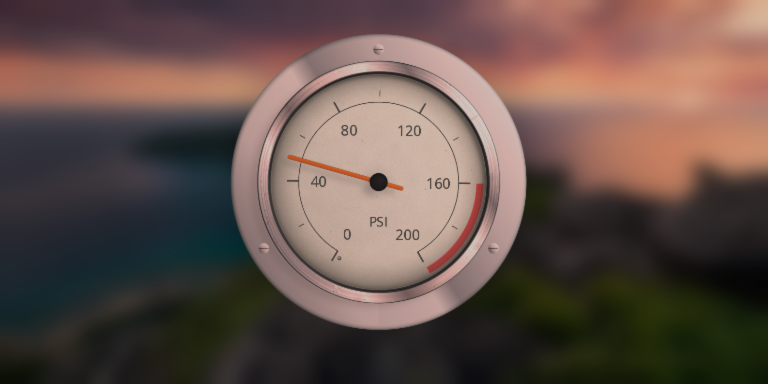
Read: 50psi
